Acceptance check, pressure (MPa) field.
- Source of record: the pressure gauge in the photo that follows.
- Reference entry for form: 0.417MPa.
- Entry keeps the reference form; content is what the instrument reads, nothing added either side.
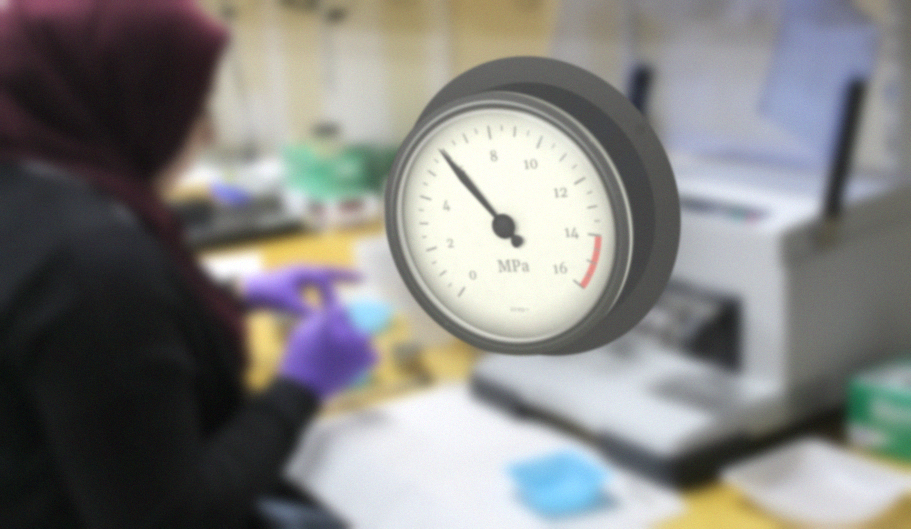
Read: 6MPa
